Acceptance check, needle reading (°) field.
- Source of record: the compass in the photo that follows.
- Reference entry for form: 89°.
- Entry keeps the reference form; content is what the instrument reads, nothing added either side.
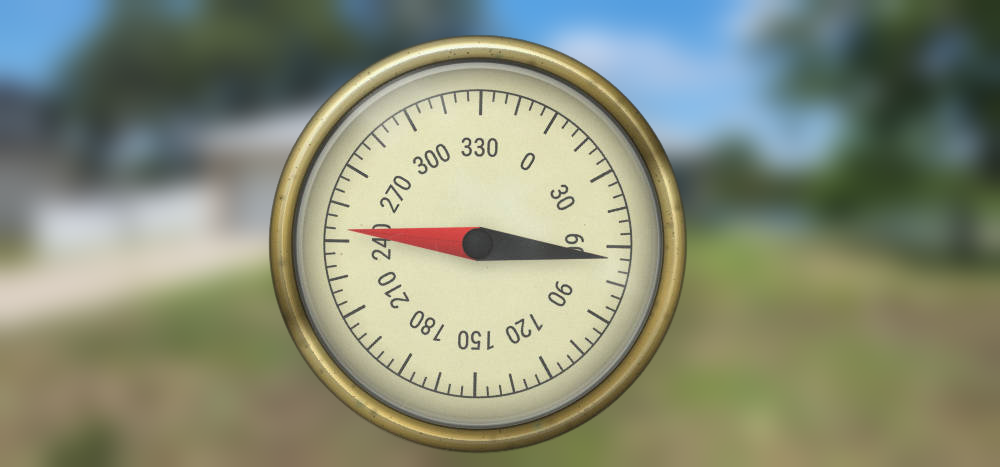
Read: 245°
